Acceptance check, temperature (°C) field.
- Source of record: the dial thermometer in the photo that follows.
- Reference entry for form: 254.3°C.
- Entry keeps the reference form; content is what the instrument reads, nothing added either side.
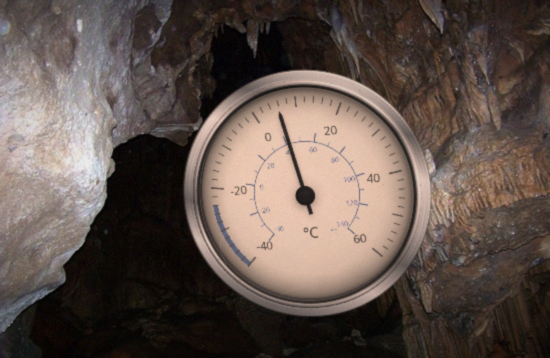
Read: 6°C
